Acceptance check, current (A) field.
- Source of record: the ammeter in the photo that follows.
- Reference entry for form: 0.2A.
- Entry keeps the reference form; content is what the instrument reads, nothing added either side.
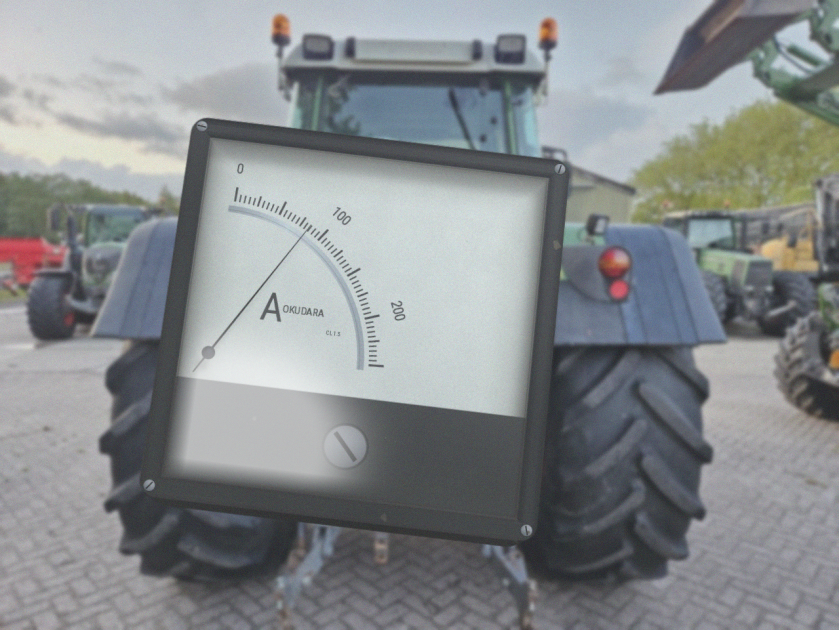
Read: 85A
